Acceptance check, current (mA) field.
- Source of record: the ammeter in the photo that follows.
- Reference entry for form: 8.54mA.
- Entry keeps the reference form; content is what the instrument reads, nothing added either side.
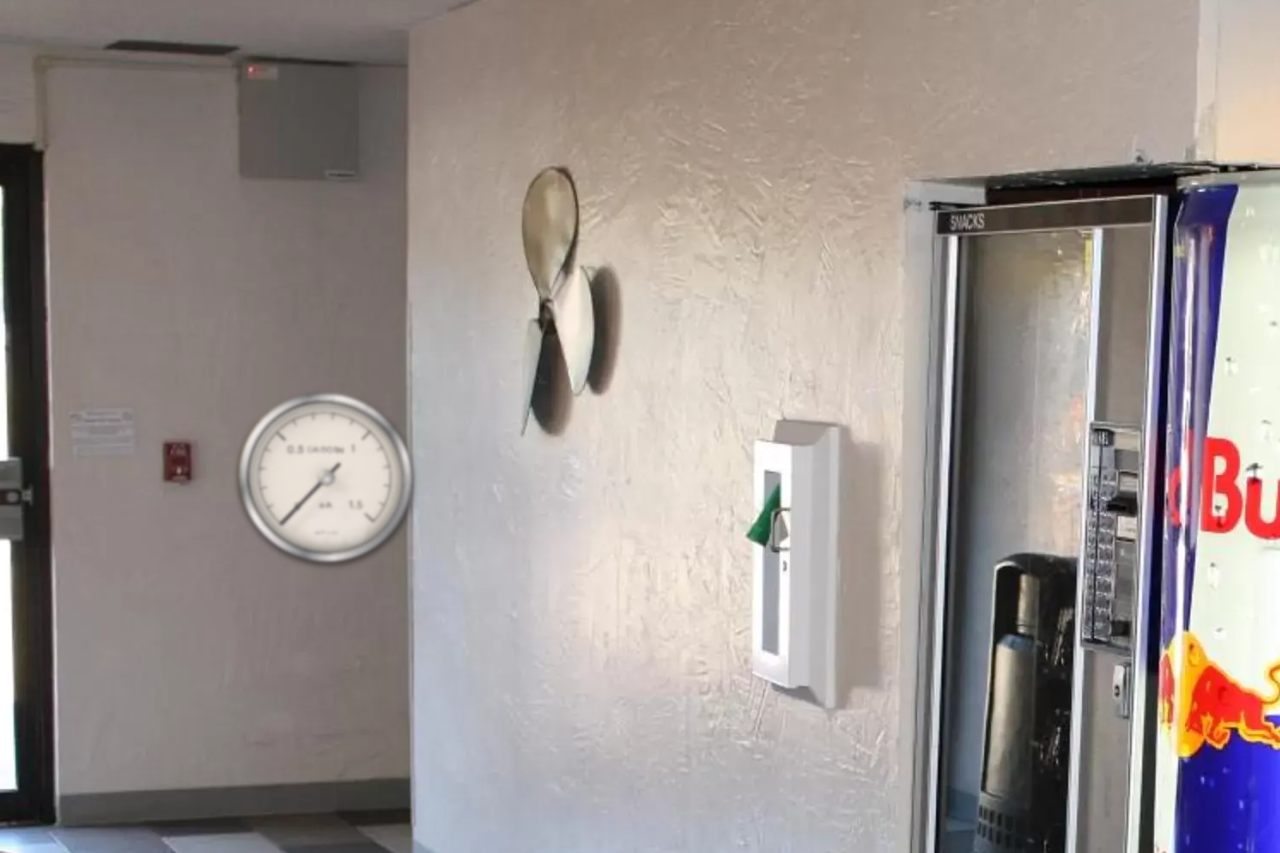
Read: 0mA
